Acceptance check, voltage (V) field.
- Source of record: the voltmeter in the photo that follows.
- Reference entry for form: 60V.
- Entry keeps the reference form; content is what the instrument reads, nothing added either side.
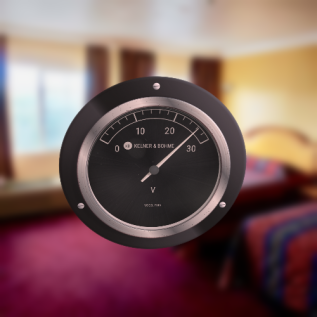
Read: 26V
